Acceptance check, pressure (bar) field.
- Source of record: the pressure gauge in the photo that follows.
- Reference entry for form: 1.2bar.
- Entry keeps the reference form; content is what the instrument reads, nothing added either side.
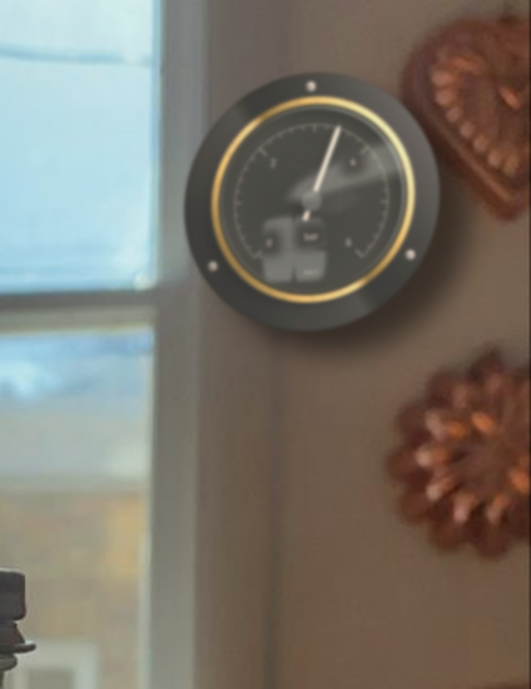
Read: 3.4bar
